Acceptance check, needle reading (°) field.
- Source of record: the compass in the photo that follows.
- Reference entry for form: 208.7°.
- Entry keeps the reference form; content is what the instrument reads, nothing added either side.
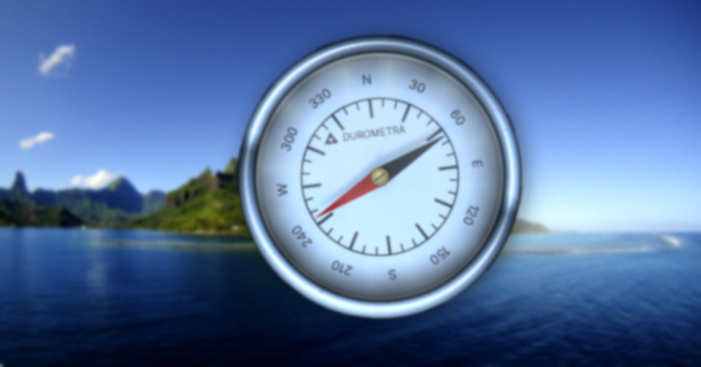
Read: 245°
